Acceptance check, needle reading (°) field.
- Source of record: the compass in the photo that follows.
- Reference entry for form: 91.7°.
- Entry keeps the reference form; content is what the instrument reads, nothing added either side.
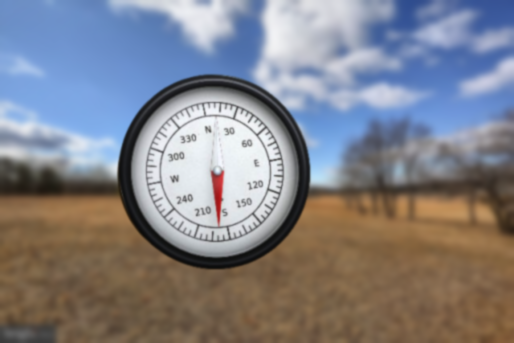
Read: 190°
